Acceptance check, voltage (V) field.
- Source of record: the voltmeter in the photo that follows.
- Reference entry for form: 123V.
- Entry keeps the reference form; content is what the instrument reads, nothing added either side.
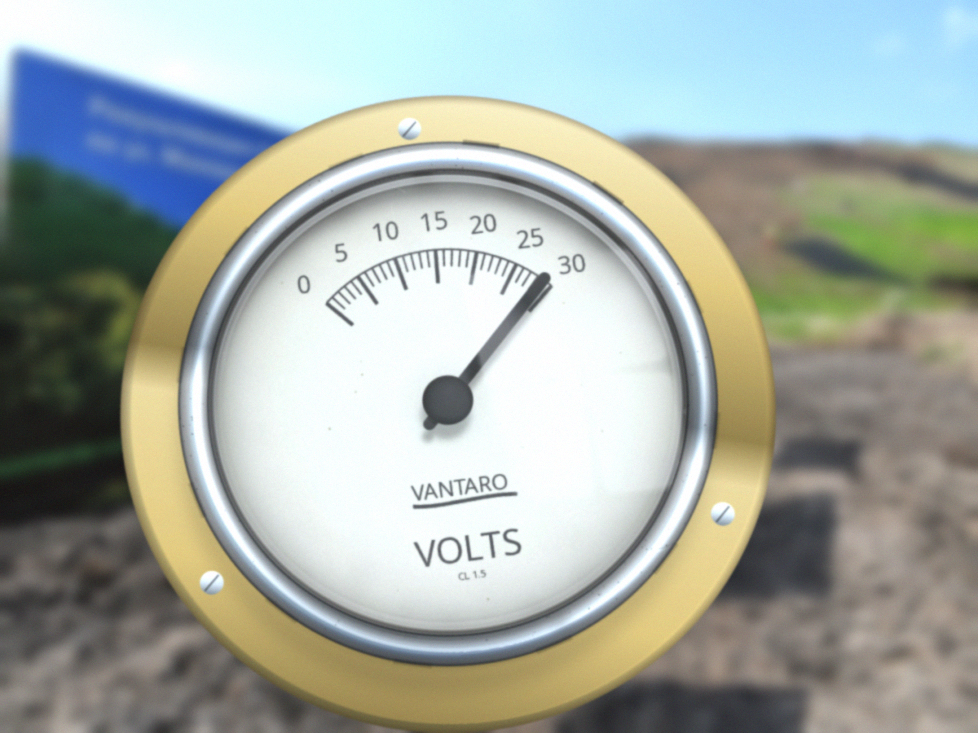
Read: 29V
